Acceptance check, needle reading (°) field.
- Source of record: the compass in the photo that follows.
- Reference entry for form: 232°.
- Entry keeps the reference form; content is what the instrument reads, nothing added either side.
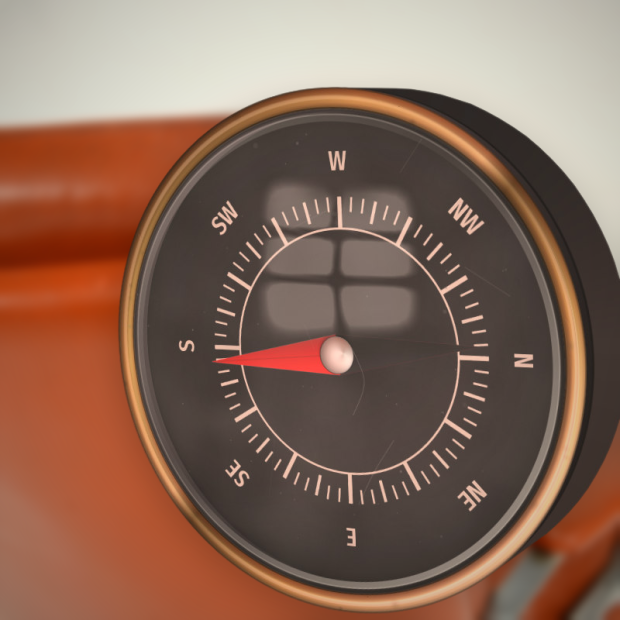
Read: 175°
